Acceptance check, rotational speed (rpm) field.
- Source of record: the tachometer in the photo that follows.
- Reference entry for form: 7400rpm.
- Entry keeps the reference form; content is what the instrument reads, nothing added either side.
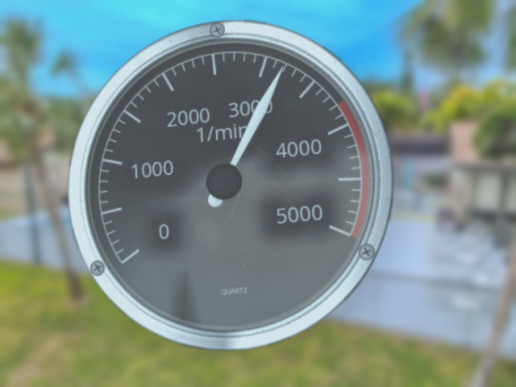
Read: 3200rpm
